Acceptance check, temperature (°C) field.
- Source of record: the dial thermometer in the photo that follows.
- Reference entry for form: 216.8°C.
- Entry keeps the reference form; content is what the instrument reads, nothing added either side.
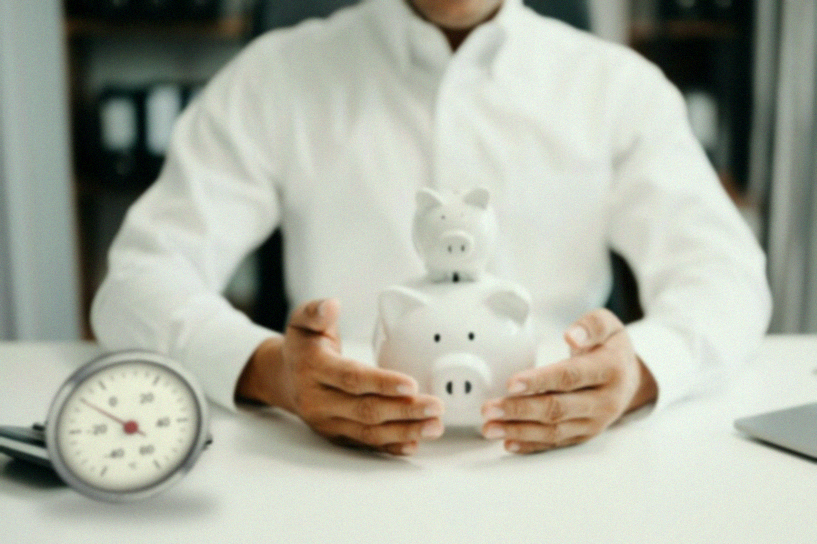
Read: -8°C
